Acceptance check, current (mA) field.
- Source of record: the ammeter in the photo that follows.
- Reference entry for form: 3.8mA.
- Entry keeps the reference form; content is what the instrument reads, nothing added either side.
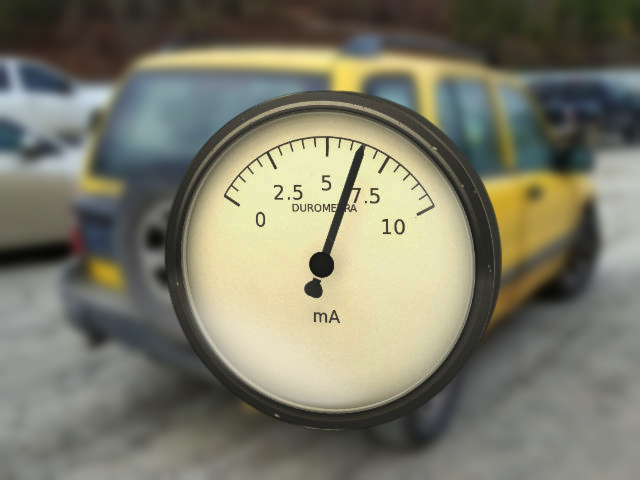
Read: 6.5mA
